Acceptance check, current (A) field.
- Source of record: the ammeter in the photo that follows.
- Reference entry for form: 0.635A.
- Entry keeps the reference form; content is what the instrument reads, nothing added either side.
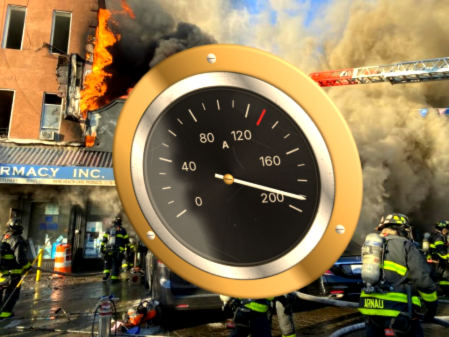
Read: 190A
